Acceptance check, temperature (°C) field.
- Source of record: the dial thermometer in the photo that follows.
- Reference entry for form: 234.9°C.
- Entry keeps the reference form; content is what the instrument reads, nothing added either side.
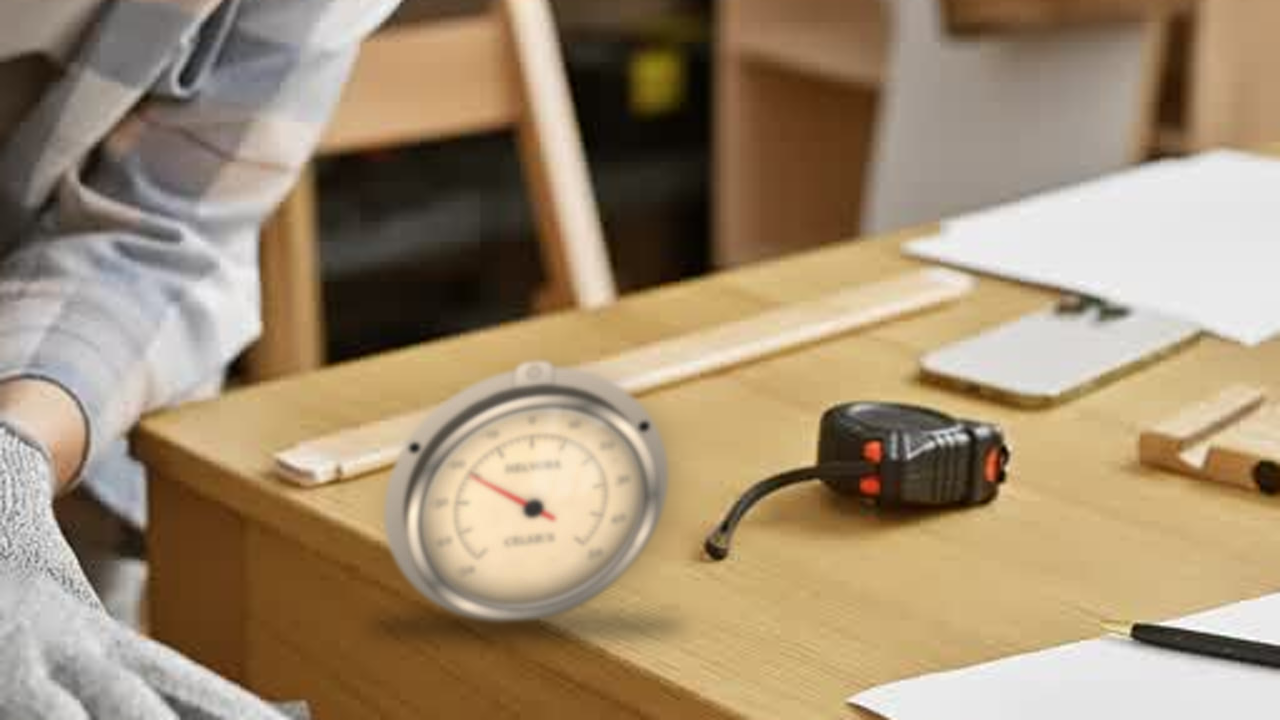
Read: -20°C
